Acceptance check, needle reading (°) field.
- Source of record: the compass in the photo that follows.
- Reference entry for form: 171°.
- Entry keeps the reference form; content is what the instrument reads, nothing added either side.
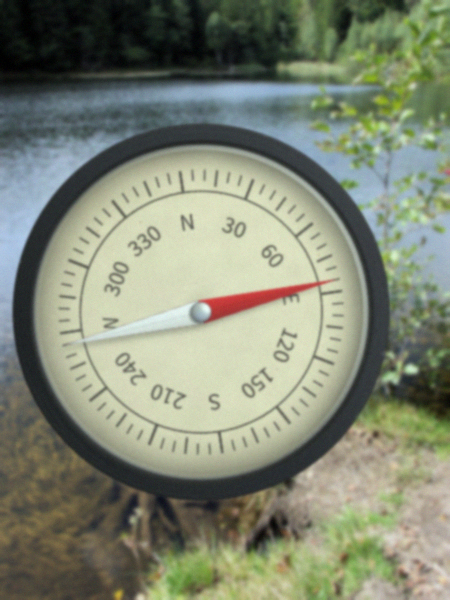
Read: 85°
